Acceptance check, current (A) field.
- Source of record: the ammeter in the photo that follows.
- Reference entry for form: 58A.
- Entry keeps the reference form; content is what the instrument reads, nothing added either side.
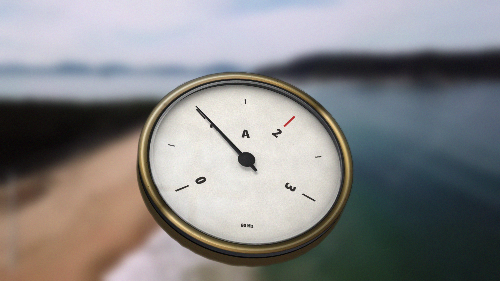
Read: 1A
